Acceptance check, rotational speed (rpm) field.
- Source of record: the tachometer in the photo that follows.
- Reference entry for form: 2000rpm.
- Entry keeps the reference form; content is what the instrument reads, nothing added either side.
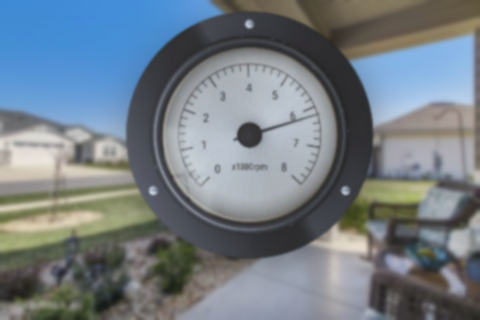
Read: 6200rpm
